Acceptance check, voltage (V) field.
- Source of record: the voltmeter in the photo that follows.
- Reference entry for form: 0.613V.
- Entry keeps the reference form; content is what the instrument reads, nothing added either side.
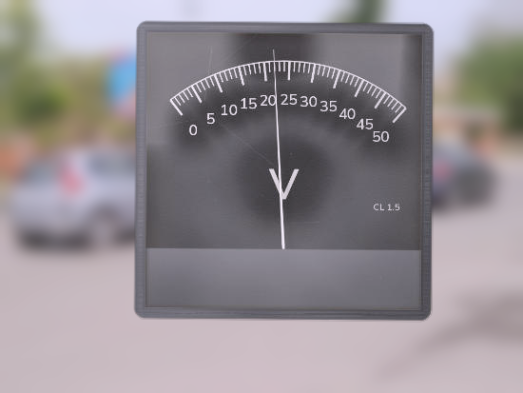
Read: 22V
